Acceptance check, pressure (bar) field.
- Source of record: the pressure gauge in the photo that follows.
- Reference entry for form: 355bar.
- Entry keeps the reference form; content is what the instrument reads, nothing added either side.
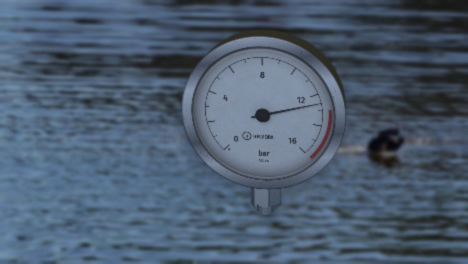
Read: 12.5bar
